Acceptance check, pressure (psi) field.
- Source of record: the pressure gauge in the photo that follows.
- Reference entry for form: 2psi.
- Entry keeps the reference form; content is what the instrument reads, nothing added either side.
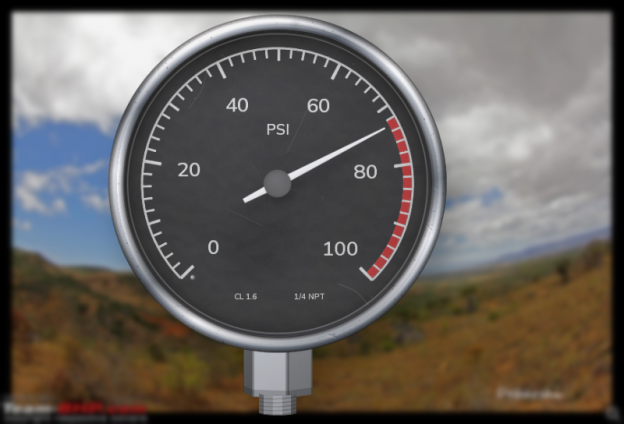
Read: 73psi
